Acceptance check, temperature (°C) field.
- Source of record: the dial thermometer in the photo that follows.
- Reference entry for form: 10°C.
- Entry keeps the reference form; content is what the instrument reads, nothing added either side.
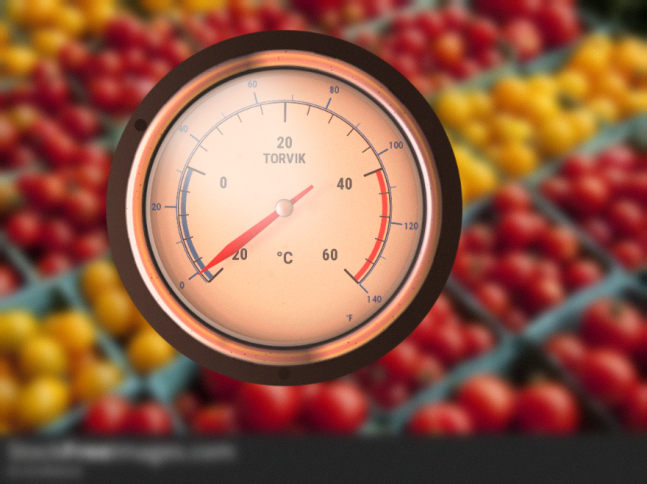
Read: -18°C
